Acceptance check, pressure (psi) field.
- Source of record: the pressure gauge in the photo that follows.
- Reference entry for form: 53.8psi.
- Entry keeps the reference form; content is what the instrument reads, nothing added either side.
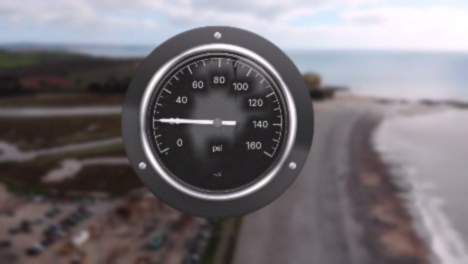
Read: 20psi
